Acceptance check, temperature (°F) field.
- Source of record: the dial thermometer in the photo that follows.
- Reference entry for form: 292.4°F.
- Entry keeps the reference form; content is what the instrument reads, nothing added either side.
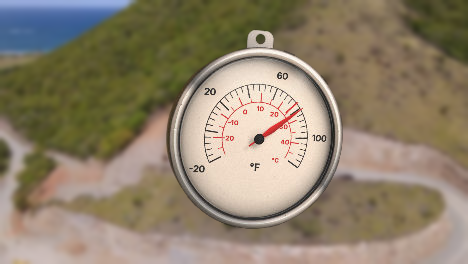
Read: 80°F
